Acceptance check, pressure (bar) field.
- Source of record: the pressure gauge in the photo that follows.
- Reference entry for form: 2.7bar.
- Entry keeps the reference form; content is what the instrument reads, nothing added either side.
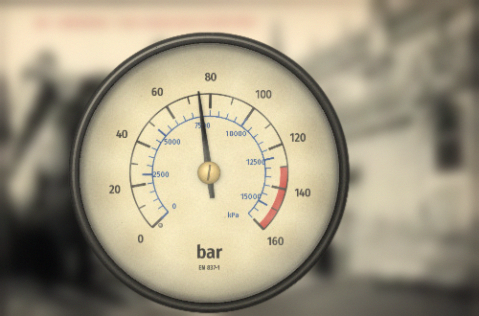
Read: 75bar
